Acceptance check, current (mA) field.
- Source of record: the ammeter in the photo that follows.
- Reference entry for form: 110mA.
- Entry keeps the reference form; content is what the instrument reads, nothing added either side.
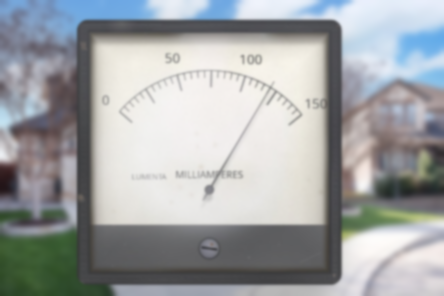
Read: 120mA
